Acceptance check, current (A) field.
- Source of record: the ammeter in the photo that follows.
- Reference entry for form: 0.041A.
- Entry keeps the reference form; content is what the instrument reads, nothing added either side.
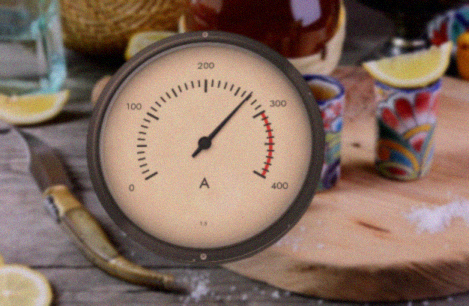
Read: 270A
